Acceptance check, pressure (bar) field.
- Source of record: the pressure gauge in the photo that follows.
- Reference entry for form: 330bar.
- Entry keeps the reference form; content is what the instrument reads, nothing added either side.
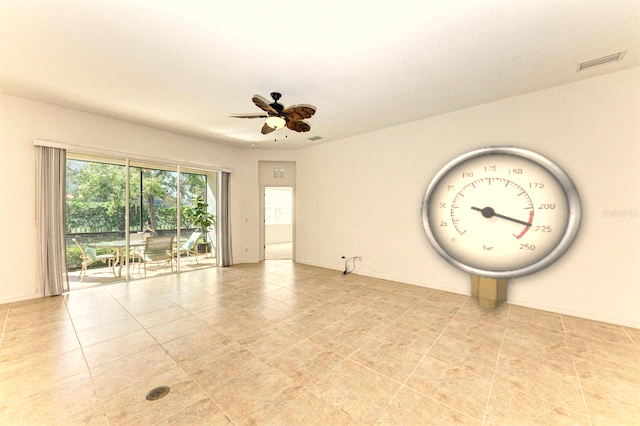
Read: 225bar
